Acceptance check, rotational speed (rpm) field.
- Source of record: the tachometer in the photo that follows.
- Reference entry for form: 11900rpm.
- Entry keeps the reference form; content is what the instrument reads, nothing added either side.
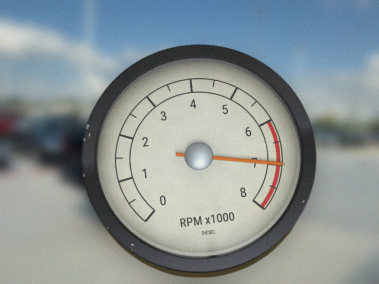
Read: 7000rpm
